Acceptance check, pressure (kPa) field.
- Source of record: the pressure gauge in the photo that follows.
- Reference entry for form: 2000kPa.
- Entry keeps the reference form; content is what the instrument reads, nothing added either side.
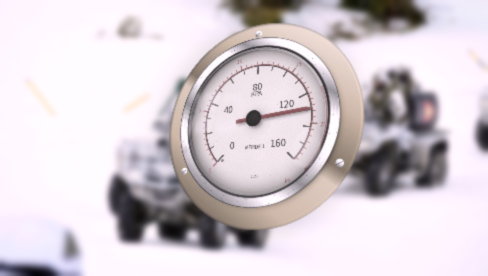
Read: 130kPa
